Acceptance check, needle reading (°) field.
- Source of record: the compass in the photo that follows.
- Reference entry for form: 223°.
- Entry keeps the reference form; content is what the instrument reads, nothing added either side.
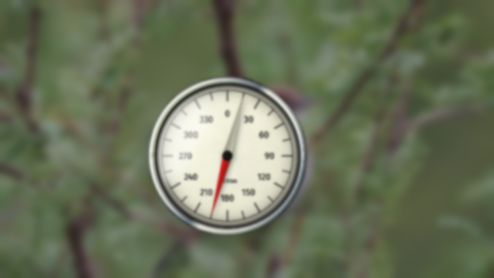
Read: 195°
